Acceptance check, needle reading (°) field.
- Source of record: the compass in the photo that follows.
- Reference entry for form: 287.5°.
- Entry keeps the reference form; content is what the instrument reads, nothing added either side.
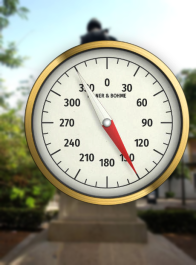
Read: 150°
